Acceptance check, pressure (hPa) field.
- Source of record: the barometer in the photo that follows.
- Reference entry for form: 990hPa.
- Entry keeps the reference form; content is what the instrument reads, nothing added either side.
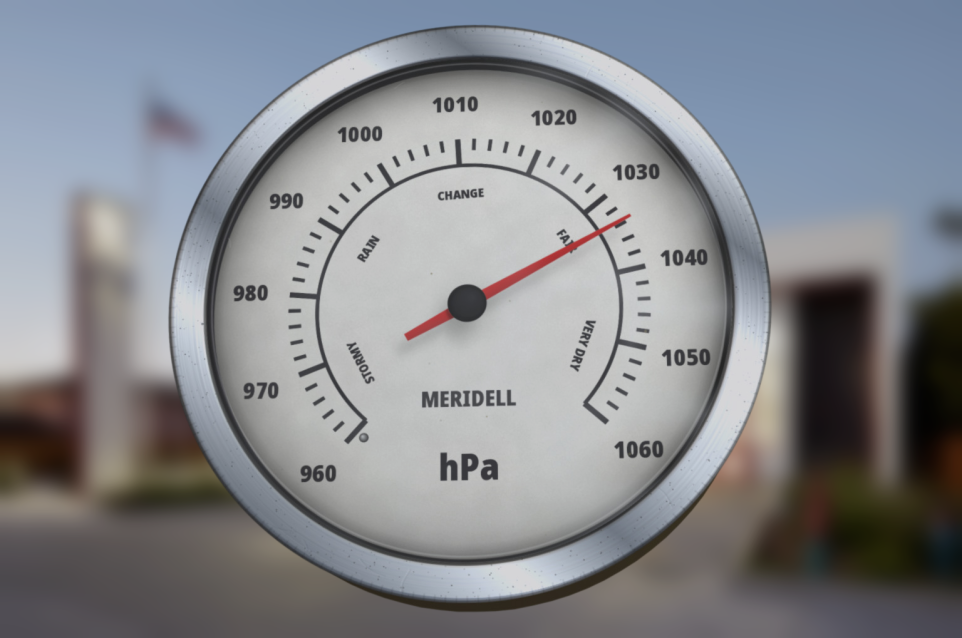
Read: 1034hPa
